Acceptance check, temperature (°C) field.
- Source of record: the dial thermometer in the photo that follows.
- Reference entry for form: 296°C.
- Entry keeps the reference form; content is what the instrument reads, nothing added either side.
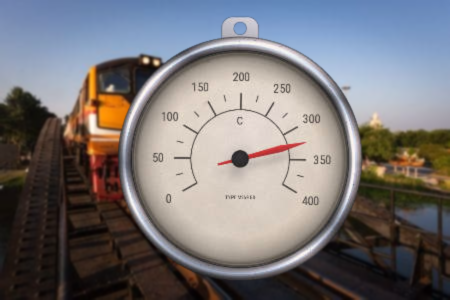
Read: 325°C
